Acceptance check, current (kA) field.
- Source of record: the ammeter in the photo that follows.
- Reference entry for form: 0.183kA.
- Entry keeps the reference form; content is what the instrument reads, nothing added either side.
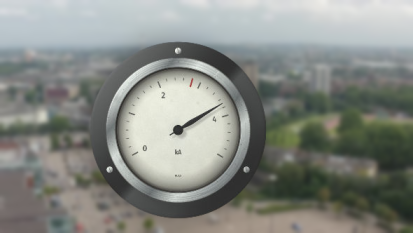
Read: 3.7kA
